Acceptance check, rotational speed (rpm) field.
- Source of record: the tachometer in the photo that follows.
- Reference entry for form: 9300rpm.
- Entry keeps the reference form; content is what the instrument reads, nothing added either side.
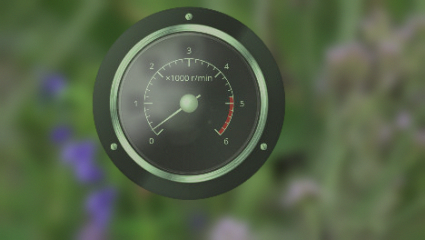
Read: 200rpm
